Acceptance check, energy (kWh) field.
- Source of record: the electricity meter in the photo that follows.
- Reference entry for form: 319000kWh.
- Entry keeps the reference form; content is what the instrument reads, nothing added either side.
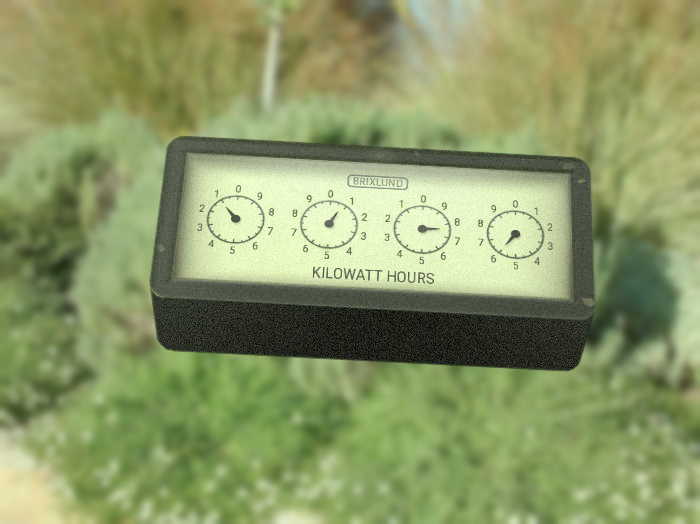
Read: 1076kWh
